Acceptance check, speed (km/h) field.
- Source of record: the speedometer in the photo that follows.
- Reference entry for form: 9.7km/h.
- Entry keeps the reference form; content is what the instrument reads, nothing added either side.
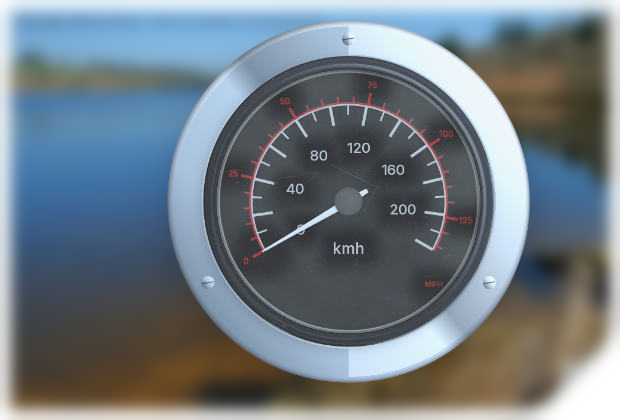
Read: 0km/h
